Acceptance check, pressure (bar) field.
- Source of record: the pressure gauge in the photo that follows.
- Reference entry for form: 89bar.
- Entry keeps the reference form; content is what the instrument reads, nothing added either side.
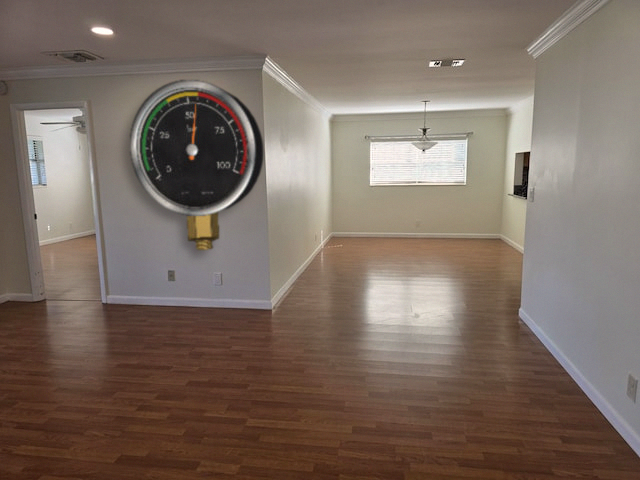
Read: 55bar
